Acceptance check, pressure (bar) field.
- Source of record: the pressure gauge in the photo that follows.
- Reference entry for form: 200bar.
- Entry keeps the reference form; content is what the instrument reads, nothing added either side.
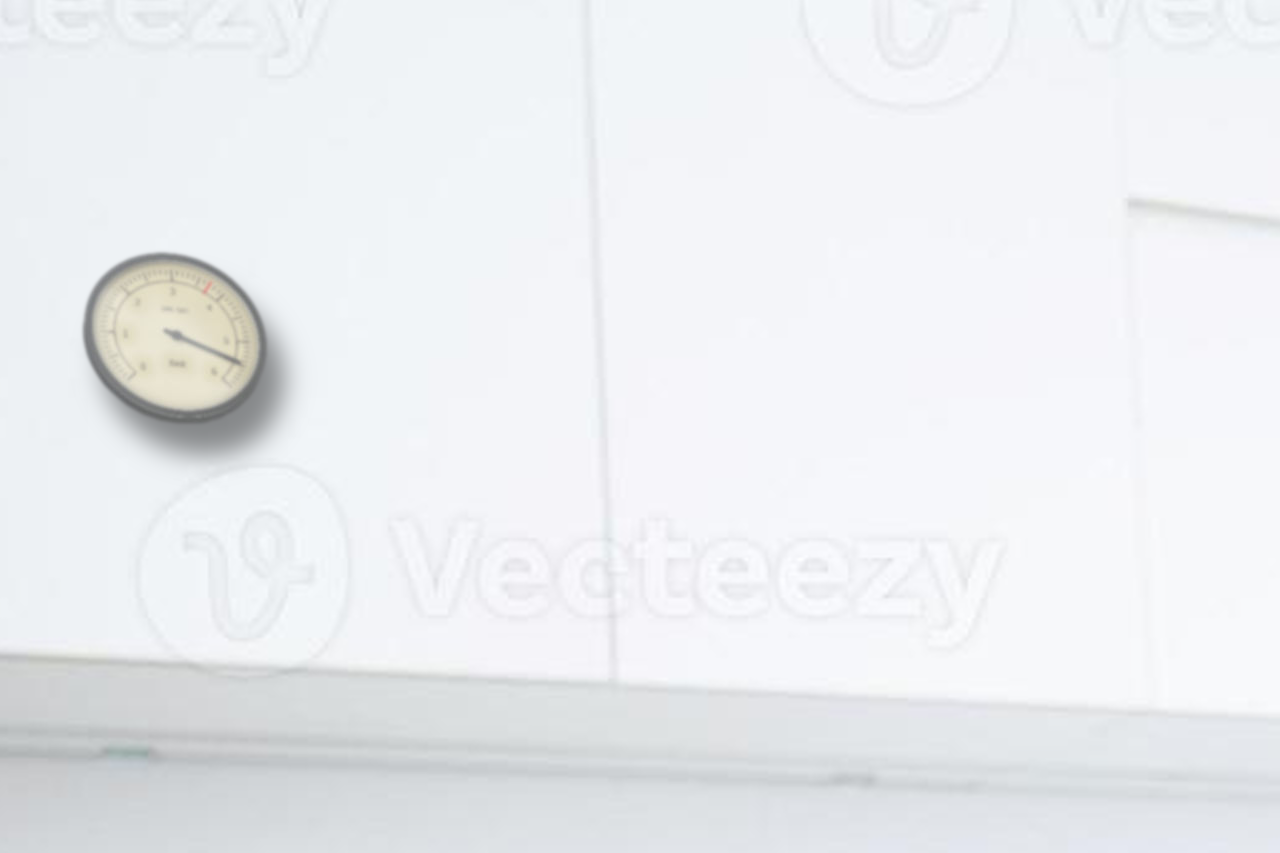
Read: 5.5bar
